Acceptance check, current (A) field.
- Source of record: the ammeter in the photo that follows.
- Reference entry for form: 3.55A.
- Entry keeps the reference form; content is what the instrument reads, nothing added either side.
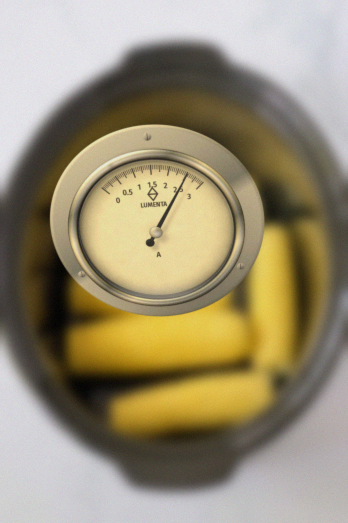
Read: 2.5A
